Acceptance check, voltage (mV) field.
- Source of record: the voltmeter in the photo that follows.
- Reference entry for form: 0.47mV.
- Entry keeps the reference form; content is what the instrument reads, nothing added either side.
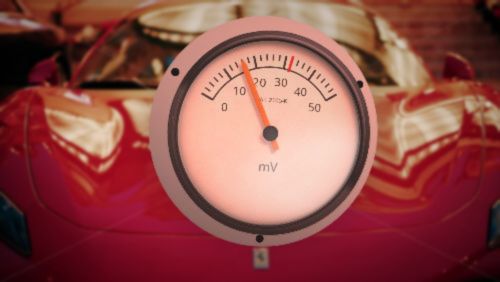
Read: 16mV
